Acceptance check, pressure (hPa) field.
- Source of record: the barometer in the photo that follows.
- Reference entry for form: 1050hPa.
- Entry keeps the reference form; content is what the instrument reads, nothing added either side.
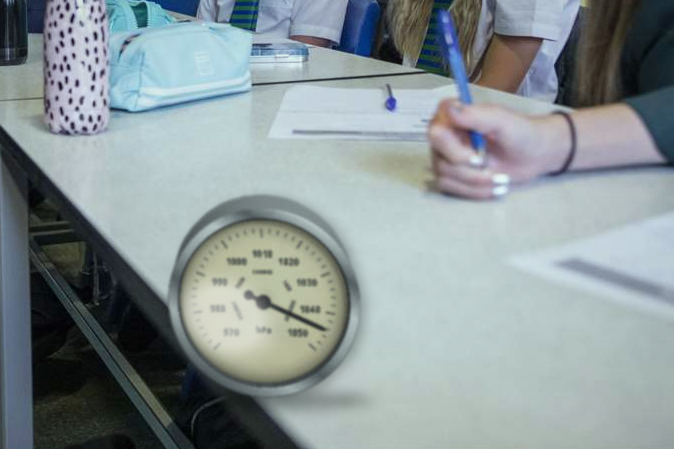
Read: 1044hPa
